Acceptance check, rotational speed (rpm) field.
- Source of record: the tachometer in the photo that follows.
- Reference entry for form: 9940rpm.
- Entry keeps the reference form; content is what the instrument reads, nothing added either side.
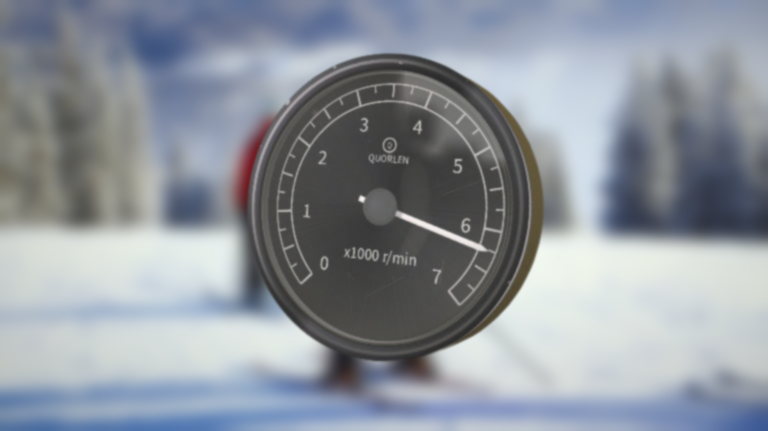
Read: 6250rpm
